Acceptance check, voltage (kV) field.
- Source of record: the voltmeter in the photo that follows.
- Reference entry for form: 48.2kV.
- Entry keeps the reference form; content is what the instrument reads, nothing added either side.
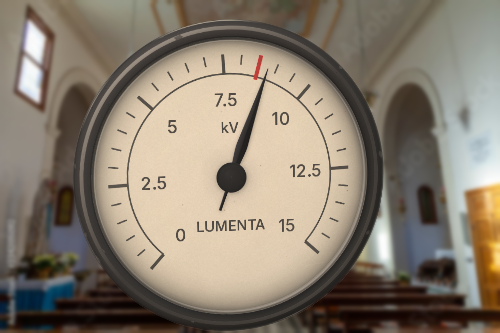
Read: 8.75kV
